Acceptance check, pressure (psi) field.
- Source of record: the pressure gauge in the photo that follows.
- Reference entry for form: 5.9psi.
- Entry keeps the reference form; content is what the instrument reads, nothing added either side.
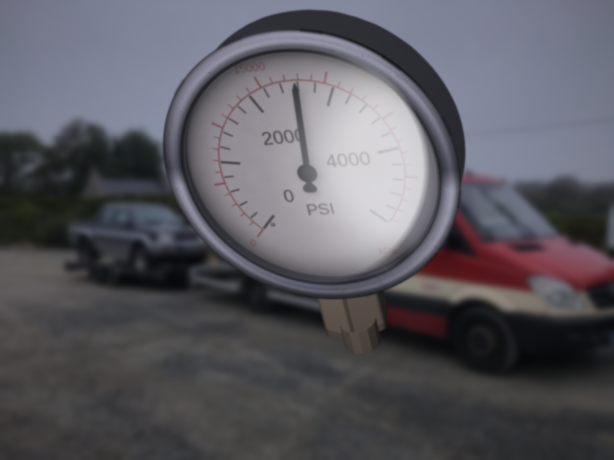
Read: 2600psi
